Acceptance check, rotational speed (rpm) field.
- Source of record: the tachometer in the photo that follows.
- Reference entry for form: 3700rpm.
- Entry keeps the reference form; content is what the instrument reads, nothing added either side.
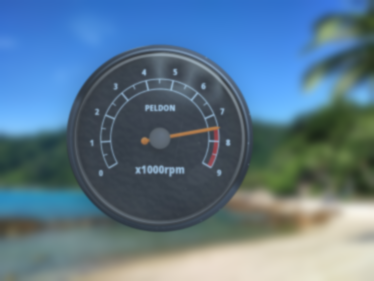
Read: 7500rpm
